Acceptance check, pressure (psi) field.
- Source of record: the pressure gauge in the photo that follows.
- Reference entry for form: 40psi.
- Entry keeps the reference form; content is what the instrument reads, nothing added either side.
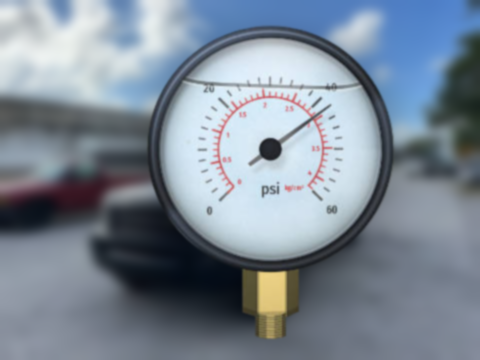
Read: 42psi
